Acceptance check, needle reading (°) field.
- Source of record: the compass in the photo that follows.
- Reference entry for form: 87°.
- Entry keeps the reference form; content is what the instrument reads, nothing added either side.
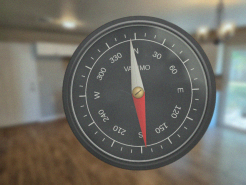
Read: 175°
